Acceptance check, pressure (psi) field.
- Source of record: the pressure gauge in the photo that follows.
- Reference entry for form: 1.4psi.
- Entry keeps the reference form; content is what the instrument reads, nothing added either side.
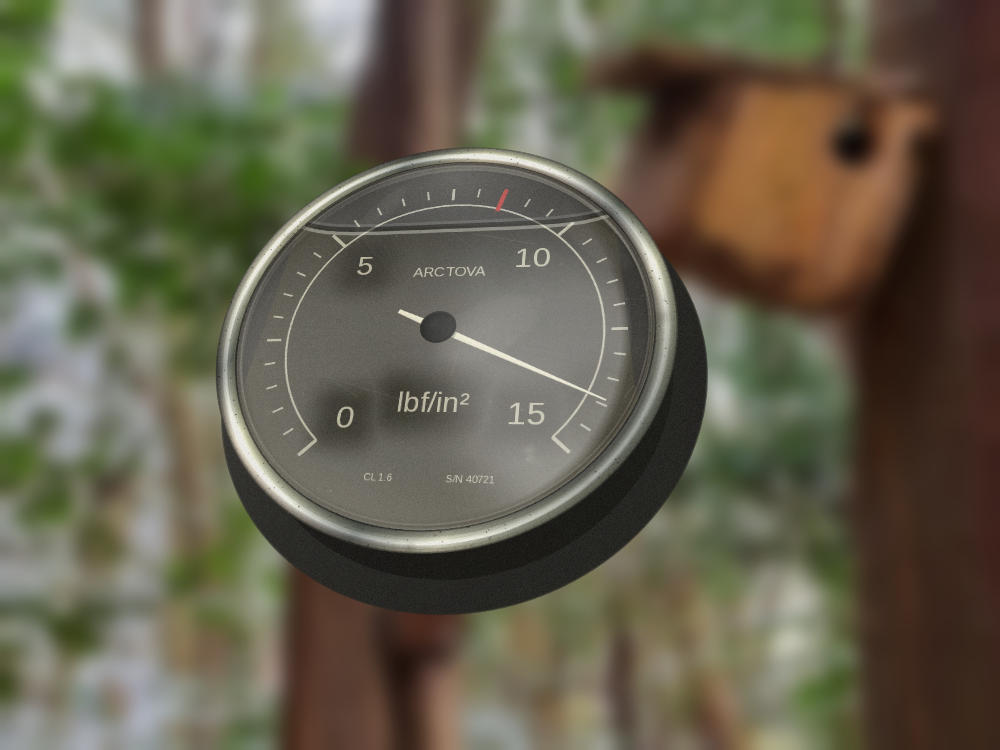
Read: 14psi
